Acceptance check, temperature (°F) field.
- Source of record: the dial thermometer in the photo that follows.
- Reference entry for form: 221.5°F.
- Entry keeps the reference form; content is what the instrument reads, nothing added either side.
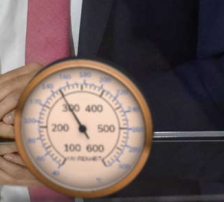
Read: 300°F
